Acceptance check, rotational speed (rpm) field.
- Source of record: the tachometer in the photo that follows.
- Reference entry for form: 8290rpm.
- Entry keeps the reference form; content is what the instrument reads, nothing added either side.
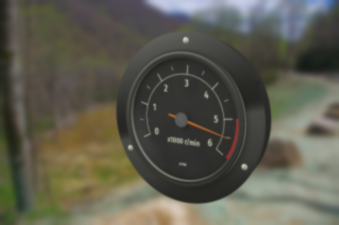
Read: 5500rpm
